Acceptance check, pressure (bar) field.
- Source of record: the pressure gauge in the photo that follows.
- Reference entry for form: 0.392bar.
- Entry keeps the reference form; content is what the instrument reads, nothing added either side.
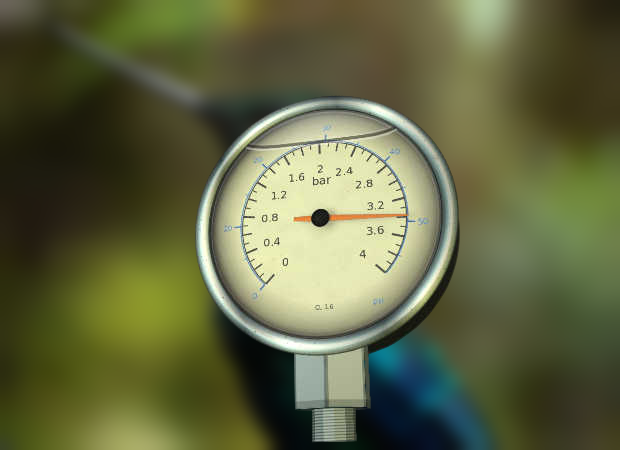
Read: 3.4bar
